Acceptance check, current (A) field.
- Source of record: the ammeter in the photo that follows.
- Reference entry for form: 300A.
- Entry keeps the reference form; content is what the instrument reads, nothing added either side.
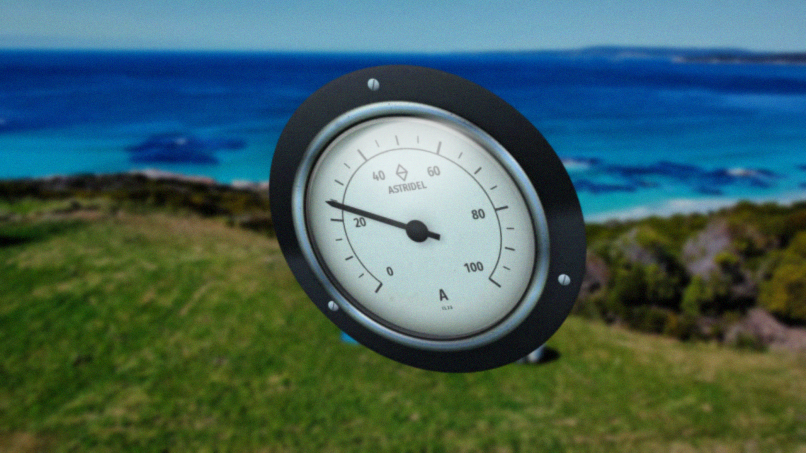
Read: 25A
